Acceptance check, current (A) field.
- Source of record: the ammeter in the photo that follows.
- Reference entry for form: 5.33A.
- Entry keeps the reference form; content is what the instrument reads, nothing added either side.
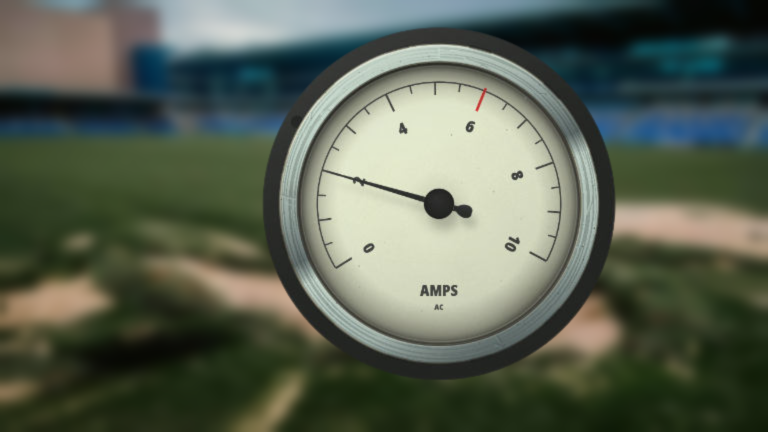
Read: 2A
